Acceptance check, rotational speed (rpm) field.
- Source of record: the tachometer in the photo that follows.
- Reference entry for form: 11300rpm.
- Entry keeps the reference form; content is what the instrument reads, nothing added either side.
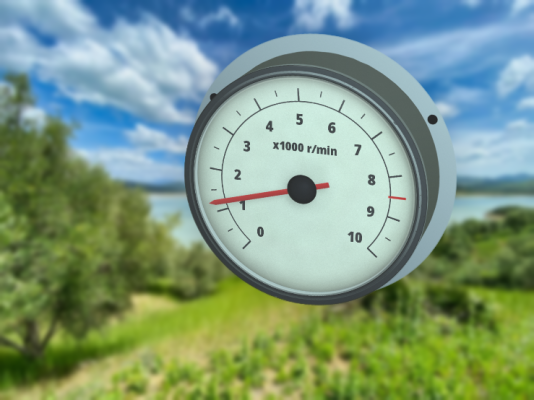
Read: 1250rpm
